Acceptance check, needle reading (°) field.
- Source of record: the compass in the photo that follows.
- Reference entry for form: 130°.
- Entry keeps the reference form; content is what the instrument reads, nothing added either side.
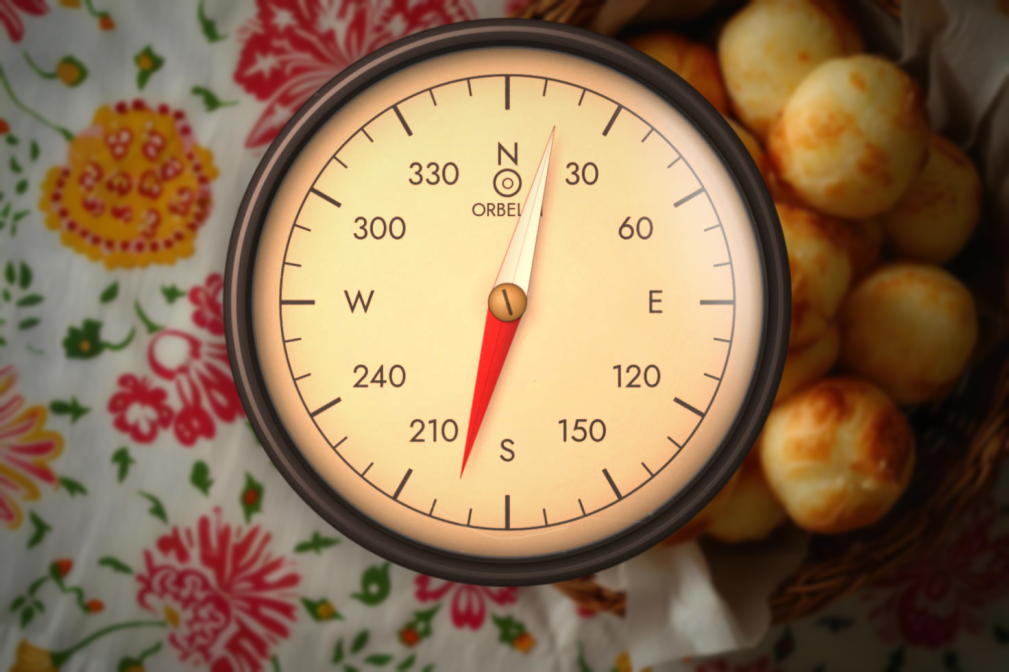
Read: 195°
